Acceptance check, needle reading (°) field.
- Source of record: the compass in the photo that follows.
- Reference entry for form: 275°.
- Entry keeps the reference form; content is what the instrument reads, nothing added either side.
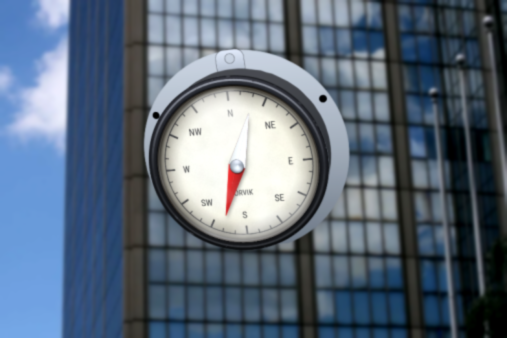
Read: 200°
